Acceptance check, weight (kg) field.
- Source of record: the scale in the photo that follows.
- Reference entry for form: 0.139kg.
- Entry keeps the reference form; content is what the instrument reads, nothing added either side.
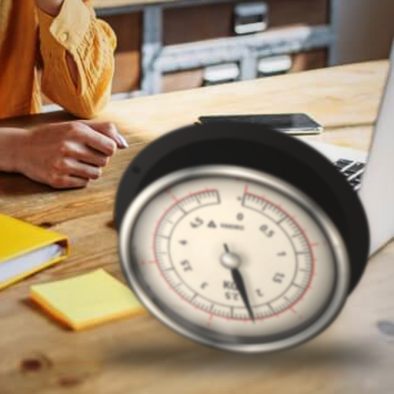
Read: 2.25kg
